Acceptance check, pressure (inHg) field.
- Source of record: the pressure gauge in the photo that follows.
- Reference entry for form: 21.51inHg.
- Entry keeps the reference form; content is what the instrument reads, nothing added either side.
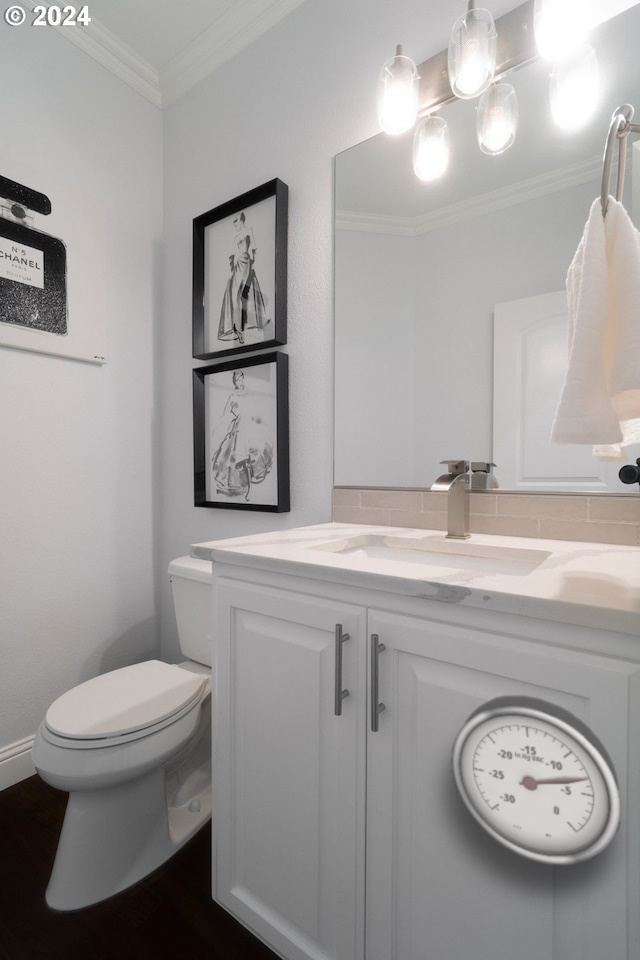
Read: -7inHg
